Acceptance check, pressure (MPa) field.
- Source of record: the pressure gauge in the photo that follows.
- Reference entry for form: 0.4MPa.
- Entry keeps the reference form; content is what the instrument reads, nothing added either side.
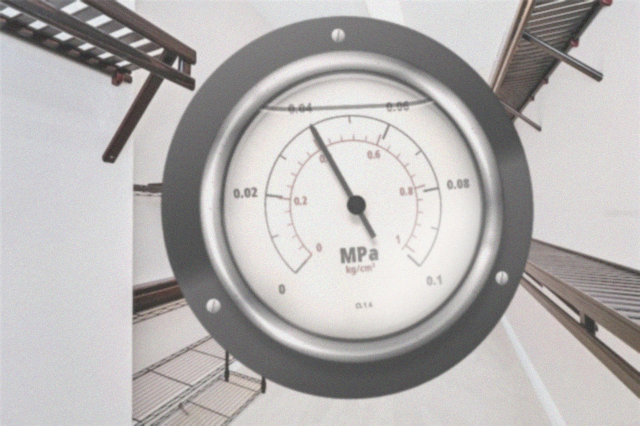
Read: 0.04MPa
